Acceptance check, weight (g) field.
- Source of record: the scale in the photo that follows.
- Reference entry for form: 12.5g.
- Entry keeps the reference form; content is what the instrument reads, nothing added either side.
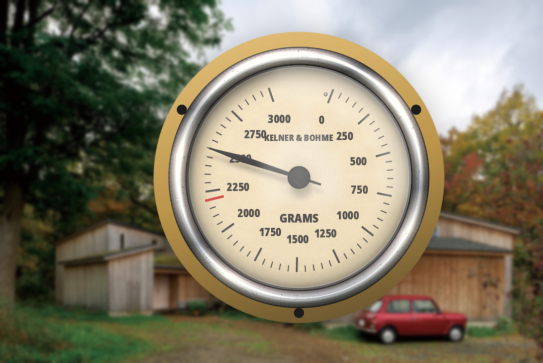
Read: 2500g
